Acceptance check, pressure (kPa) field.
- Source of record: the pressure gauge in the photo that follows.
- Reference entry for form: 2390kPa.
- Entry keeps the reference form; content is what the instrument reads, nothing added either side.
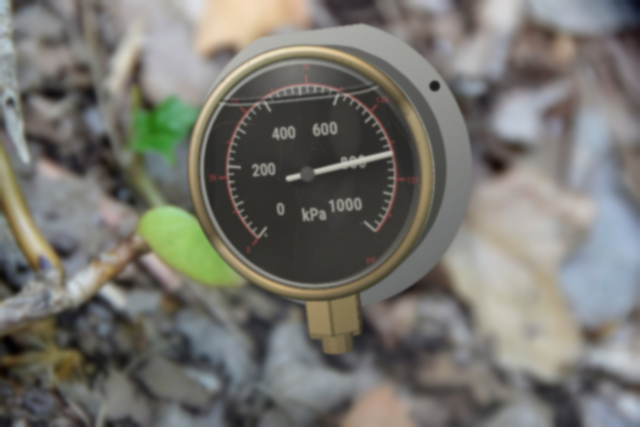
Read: 800kPa
